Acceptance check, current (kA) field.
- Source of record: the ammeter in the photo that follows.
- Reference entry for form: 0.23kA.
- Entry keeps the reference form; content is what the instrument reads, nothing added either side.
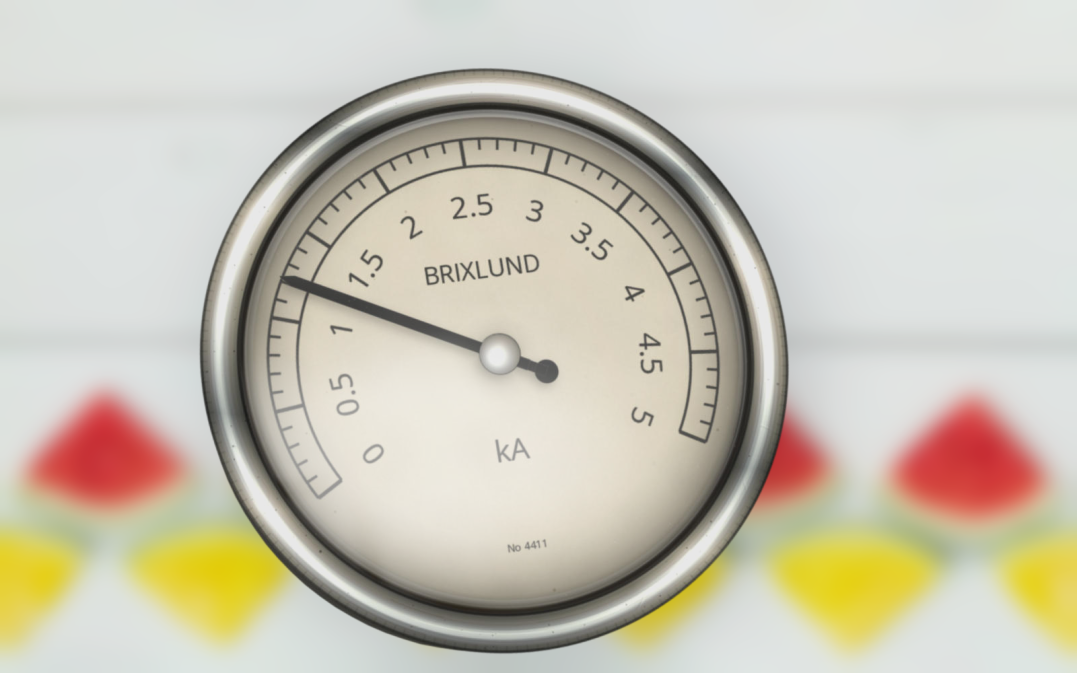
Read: 1.2kA
